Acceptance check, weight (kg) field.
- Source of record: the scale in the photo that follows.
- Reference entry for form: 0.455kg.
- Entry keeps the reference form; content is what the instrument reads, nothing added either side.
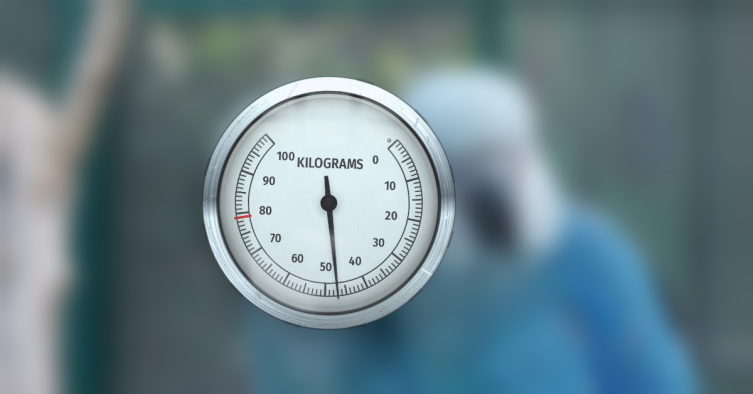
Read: 47kg
